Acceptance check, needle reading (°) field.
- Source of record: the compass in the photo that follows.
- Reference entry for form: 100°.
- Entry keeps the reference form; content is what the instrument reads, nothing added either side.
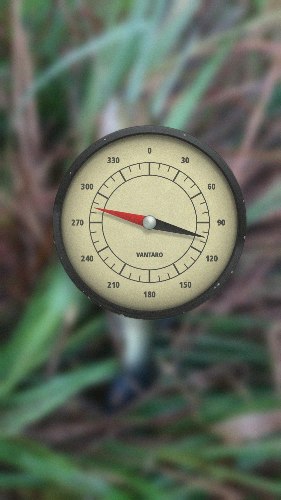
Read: 285°
